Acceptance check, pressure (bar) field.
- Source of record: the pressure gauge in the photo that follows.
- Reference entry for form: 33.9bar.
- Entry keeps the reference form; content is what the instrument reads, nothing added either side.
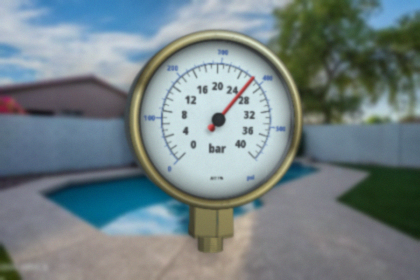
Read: 26bar
